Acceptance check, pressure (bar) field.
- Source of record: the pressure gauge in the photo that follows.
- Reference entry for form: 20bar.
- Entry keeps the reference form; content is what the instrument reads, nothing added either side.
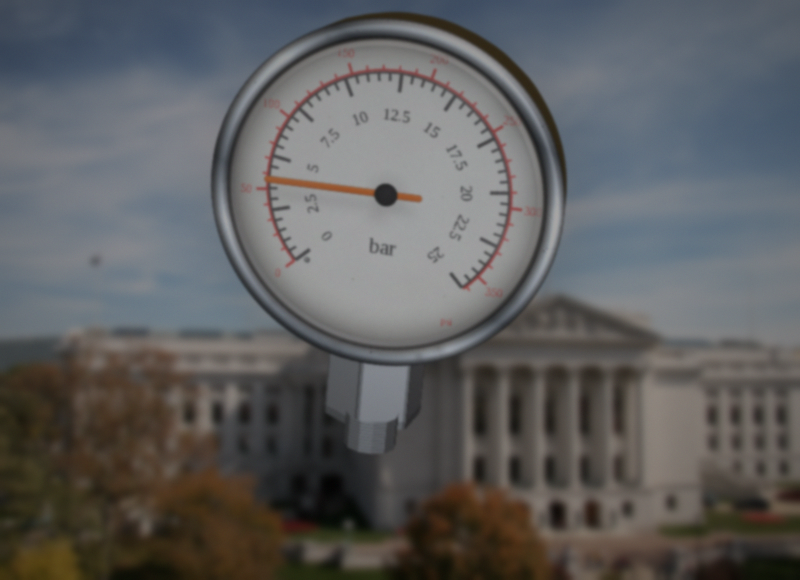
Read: 4bar
